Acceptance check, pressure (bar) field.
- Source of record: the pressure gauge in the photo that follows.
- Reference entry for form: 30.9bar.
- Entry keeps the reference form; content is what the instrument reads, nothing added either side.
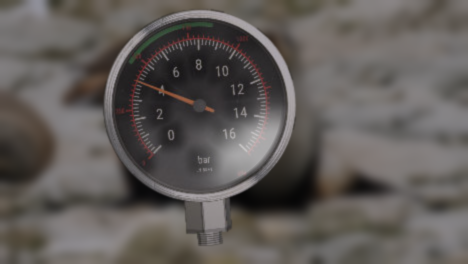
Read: 4bar
